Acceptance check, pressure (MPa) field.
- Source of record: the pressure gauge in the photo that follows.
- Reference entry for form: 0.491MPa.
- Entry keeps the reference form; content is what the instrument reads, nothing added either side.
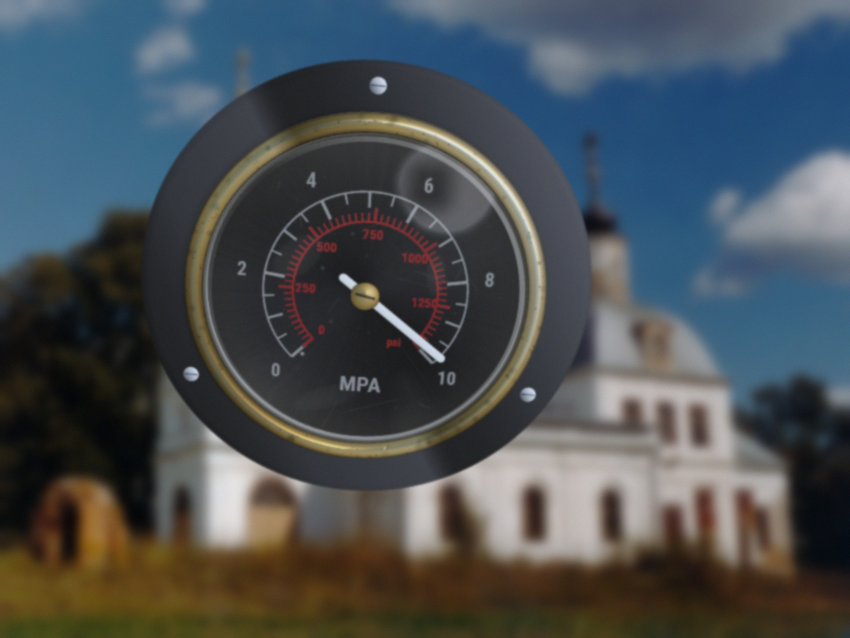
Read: 9.75MPa
